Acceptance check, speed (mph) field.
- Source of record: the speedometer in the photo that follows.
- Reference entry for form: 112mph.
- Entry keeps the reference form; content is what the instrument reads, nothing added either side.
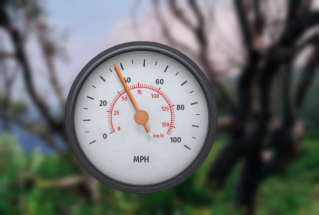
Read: 37.5mph
